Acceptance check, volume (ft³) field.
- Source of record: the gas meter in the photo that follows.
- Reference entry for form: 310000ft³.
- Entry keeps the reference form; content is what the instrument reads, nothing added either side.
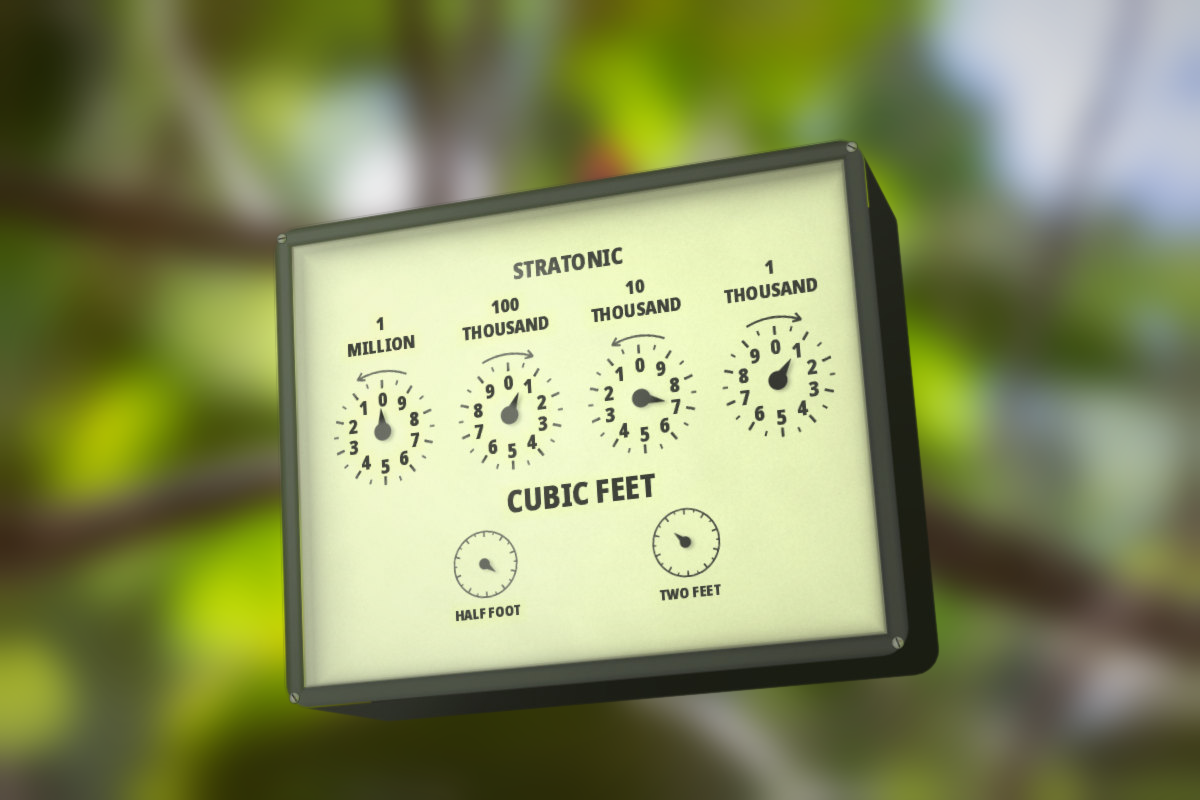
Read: 7100ft³
